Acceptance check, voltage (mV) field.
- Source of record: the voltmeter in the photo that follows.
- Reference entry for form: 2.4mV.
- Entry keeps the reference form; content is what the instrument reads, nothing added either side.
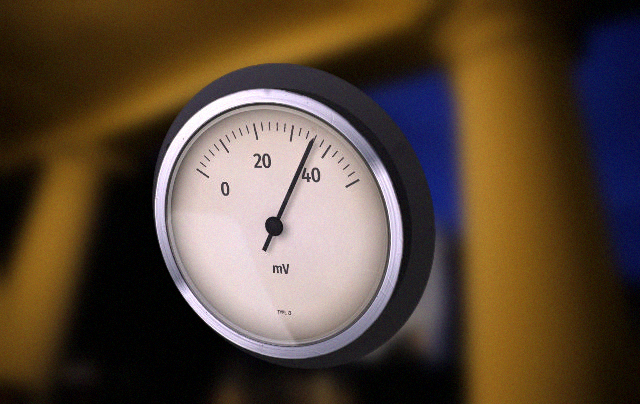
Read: 36mV
